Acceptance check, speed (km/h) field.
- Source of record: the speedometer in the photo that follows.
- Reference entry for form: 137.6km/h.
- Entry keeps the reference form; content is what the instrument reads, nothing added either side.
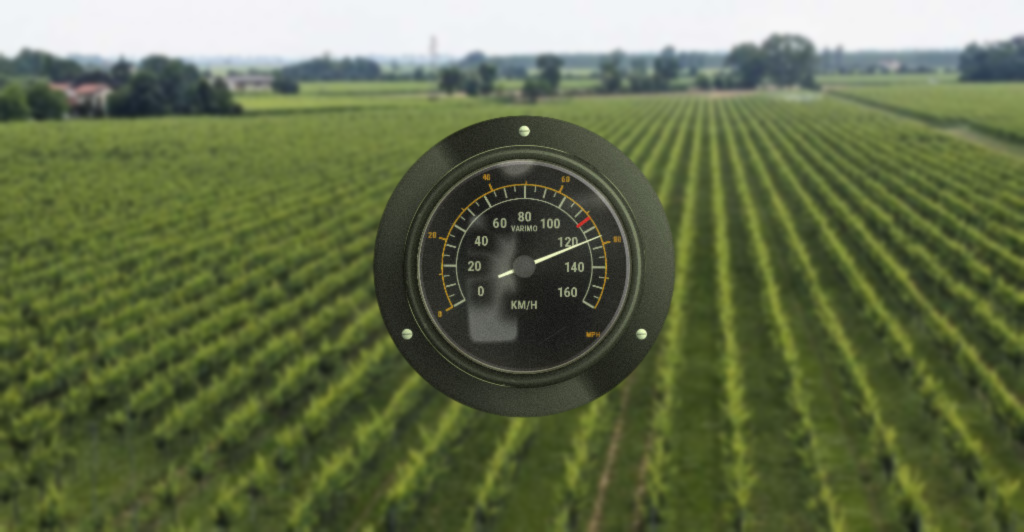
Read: 125km/h
